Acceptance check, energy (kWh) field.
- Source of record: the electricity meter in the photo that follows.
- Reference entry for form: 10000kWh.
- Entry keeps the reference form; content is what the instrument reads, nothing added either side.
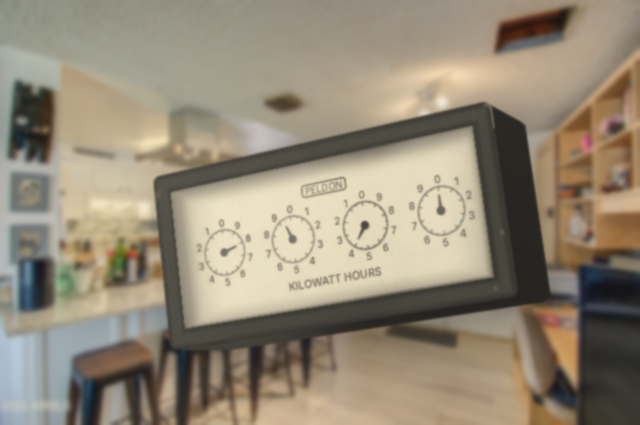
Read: 7940kWh
